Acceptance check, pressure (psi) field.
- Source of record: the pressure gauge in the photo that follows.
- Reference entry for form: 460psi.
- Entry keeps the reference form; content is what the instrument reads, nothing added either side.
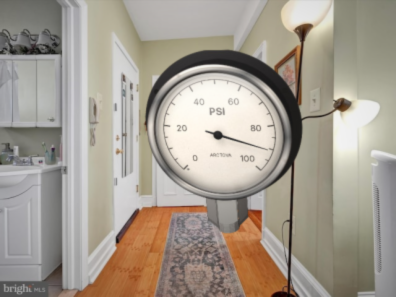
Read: 90psi
